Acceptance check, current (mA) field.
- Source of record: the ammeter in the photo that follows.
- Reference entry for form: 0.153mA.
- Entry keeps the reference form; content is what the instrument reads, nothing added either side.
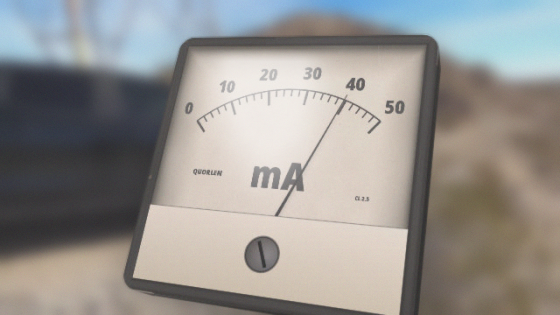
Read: 40mA
